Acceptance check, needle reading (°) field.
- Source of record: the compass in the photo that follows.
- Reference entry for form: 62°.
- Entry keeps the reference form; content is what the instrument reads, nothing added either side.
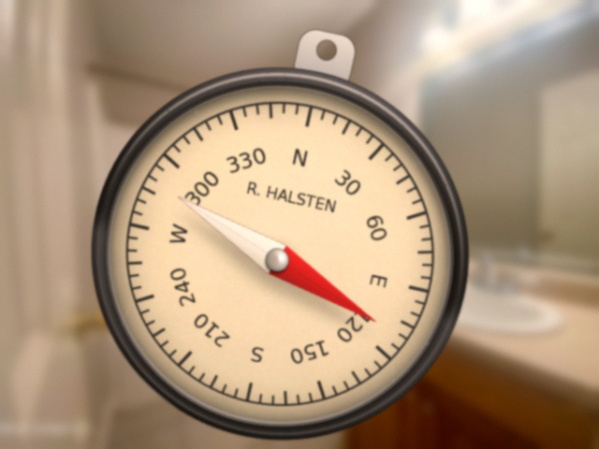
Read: 110°
